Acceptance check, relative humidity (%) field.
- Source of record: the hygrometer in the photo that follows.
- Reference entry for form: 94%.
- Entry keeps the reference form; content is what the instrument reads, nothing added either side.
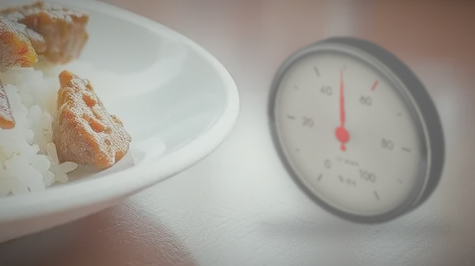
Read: 50%
